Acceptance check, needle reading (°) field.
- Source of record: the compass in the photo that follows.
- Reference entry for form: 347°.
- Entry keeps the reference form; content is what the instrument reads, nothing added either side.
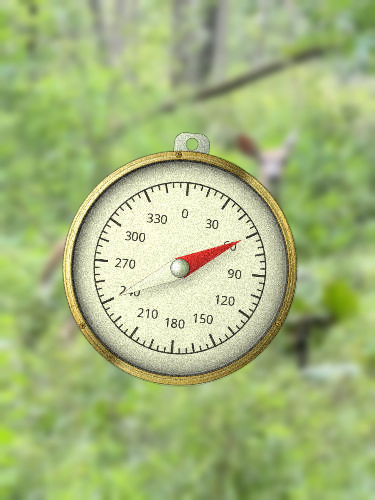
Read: 60°
